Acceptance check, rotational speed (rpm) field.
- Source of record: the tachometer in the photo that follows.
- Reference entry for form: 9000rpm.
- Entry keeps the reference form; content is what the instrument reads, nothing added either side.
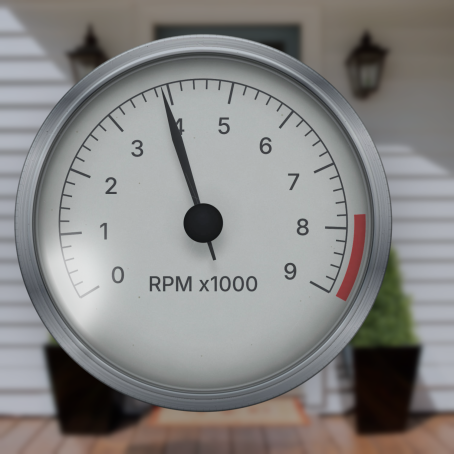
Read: 3900rpm
